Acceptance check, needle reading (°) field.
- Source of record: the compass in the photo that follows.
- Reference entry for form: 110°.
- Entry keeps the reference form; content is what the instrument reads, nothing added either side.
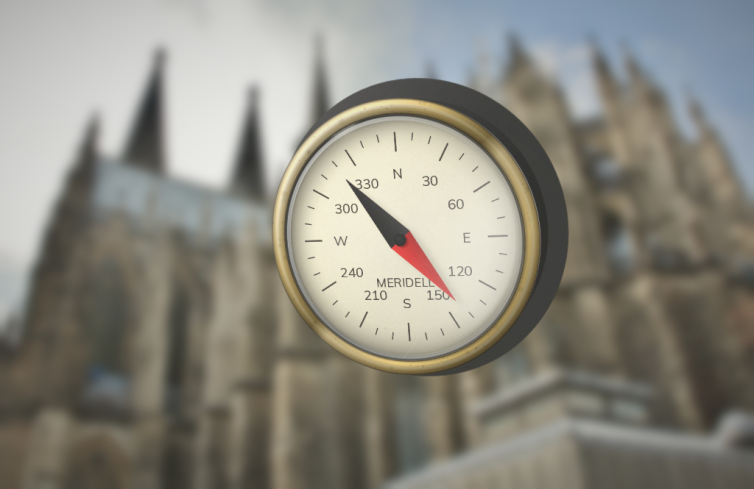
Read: 140°
